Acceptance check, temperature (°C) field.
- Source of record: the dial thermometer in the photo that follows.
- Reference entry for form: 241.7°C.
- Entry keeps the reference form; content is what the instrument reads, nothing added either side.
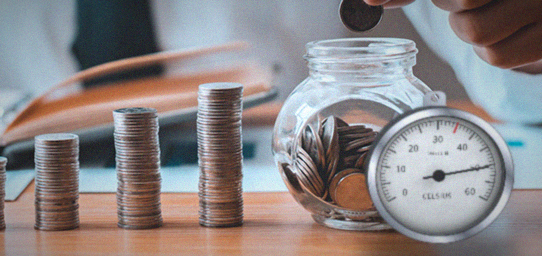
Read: 50°C
